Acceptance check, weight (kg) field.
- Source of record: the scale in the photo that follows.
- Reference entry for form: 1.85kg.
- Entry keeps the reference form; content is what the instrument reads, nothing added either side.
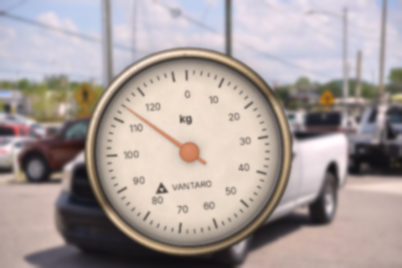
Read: 114kg
